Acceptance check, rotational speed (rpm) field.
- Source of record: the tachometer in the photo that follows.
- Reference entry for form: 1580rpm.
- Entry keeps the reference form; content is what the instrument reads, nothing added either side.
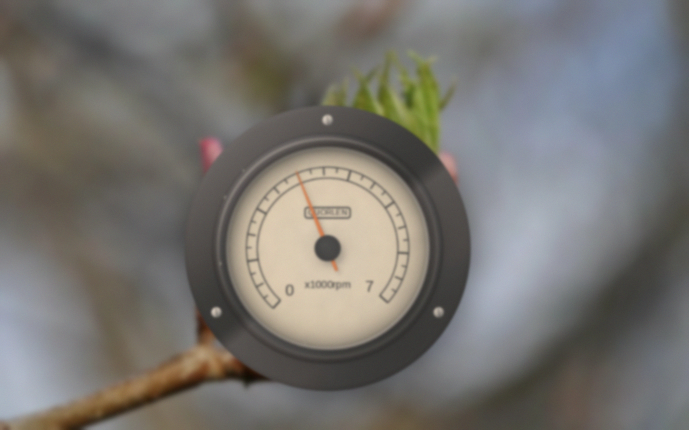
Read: 3000rpm
